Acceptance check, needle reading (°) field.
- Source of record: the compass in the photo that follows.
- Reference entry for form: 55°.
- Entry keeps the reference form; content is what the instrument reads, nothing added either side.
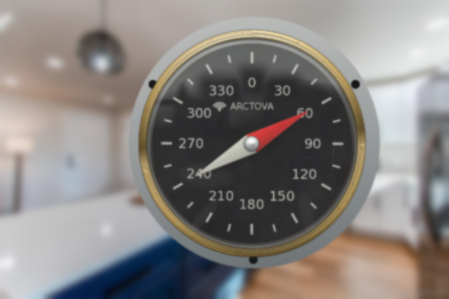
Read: 60°
